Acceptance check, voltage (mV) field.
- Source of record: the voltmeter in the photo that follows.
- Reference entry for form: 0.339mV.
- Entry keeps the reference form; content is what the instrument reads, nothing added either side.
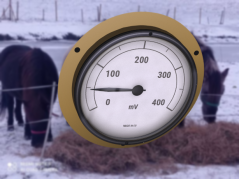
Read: 50mV
